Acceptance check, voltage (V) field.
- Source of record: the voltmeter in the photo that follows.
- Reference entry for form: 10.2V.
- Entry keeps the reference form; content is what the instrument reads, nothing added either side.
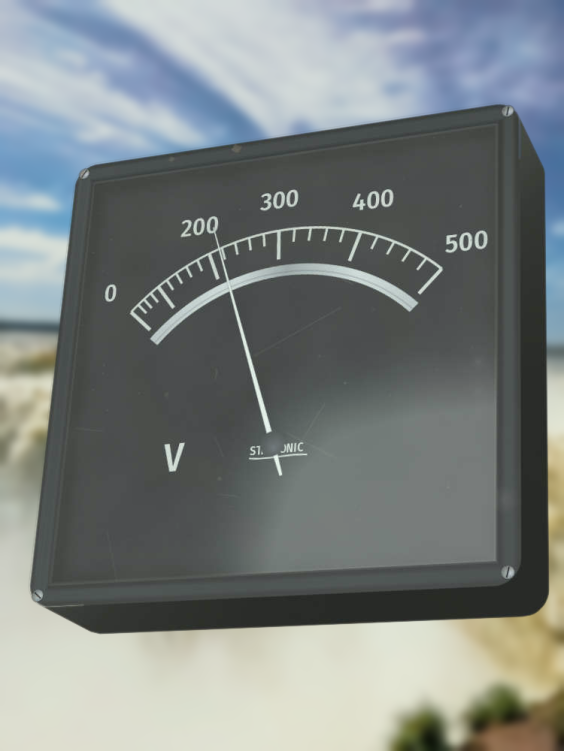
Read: 220V
